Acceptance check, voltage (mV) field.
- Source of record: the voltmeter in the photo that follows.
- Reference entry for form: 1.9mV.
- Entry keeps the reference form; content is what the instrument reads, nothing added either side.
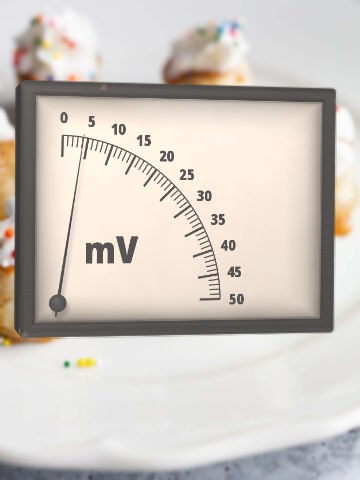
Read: 4mV
